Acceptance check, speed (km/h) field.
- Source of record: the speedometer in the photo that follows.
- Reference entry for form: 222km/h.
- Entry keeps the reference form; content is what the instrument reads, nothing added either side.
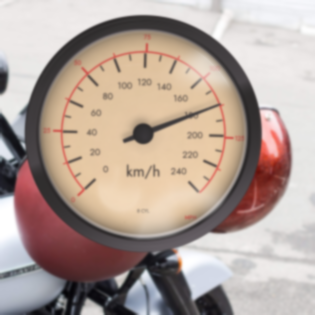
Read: 180km/h
